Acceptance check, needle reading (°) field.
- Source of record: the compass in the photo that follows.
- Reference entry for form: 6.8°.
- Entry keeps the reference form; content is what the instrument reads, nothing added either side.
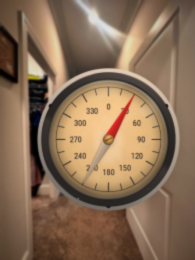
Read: 30°
